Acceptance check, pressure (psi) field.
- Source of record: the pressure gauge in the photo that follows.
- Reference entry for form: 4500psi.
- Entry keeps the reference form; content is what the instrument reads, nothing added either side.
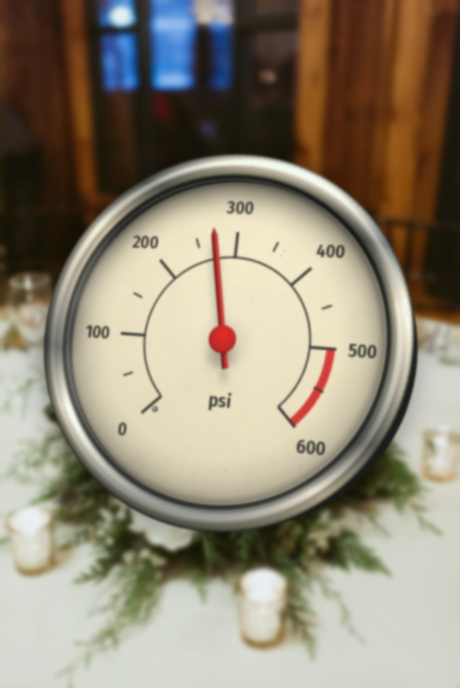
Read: 275psi
